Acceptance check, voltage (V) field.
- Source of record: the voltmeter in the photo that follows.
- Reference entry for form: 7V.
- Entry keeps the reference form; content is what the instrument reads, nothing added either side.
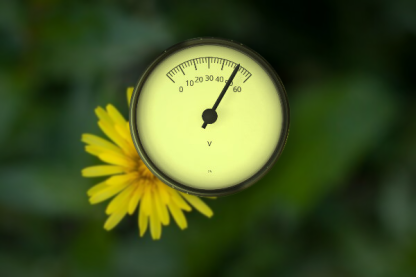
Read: 50V
